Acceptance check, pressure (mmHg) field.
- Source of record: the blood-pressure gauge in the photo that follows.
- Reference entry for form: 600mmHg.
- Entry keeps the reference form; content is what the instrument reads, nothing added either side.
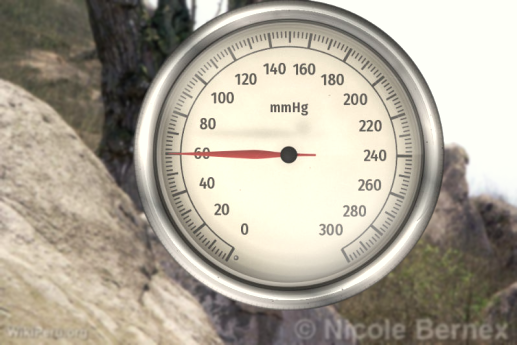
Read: 60mmHg
